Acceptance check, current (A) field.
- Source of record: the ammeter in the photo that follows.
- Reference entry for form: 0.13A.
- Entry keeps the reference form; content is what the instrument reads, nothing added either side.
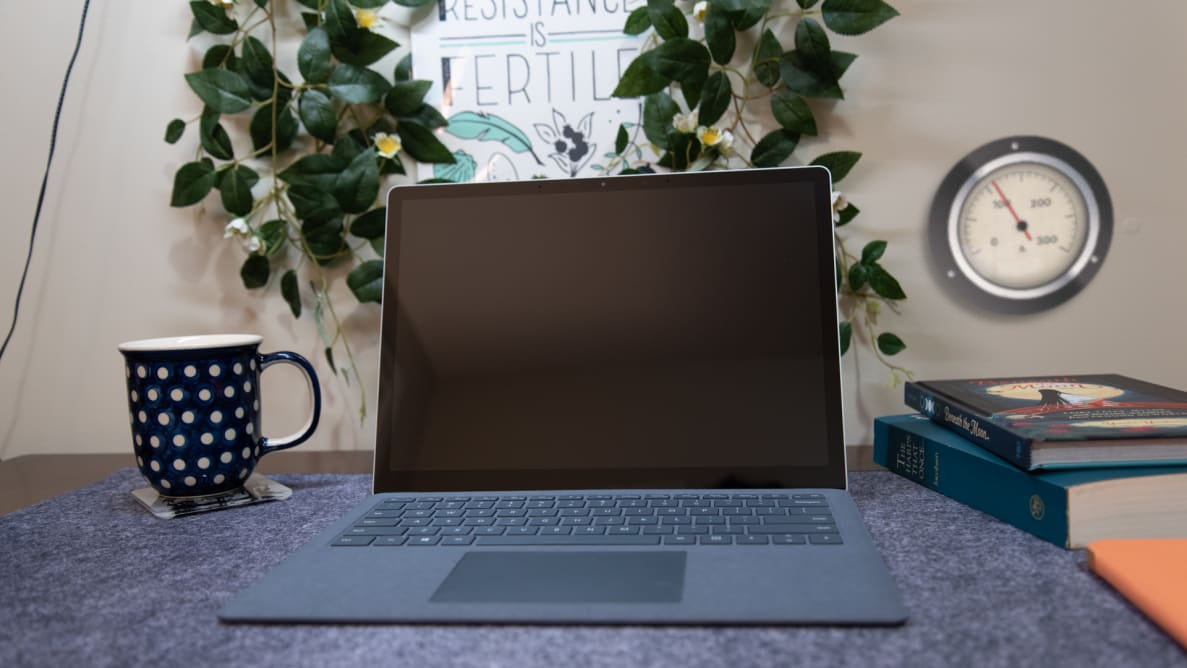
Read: 110A
